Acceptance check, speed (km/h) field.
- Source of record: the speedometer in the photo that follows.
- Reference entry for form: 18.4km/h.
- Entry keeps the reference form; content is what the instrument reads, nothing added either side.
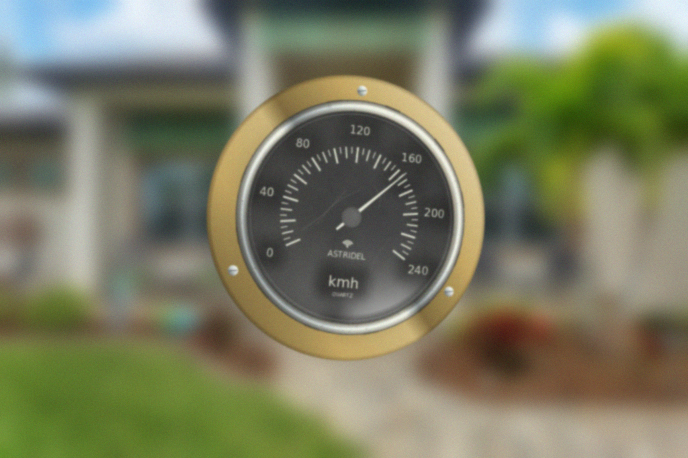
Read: 165km/h
